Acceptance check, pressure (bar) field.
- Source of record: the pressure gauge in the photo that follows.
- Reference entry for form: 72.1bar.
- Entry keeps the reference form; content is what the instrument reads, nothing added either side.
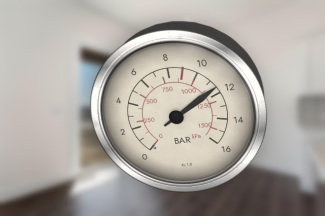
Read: 11.5bar
